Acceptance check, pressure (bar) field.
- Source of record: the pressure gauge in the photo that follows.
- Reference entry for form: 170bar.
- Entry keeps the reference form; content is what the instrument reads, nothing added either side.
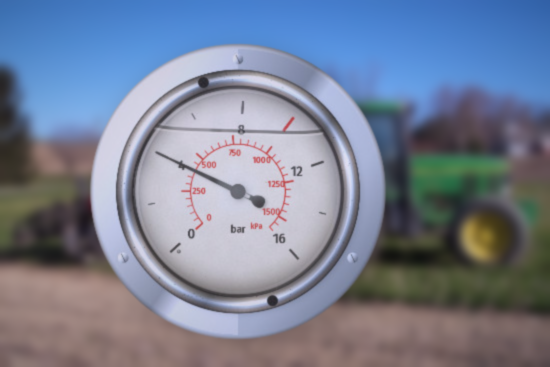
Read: 4bar
